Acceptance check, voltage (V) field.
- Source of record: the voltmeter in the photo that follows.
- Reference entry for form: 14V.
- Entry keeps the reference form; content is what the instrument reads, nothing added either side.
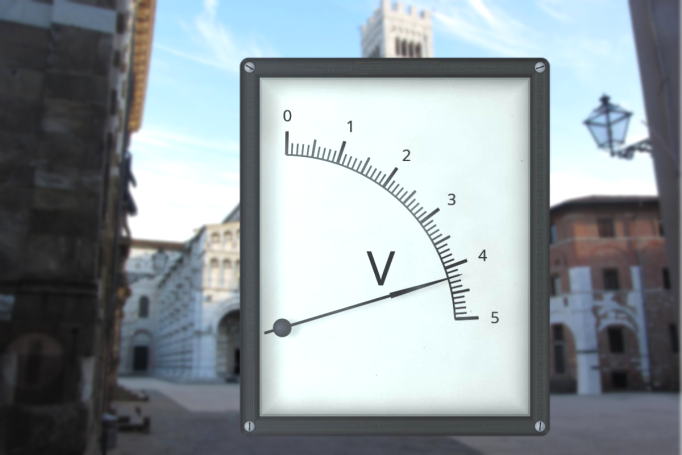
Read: 4.2V
